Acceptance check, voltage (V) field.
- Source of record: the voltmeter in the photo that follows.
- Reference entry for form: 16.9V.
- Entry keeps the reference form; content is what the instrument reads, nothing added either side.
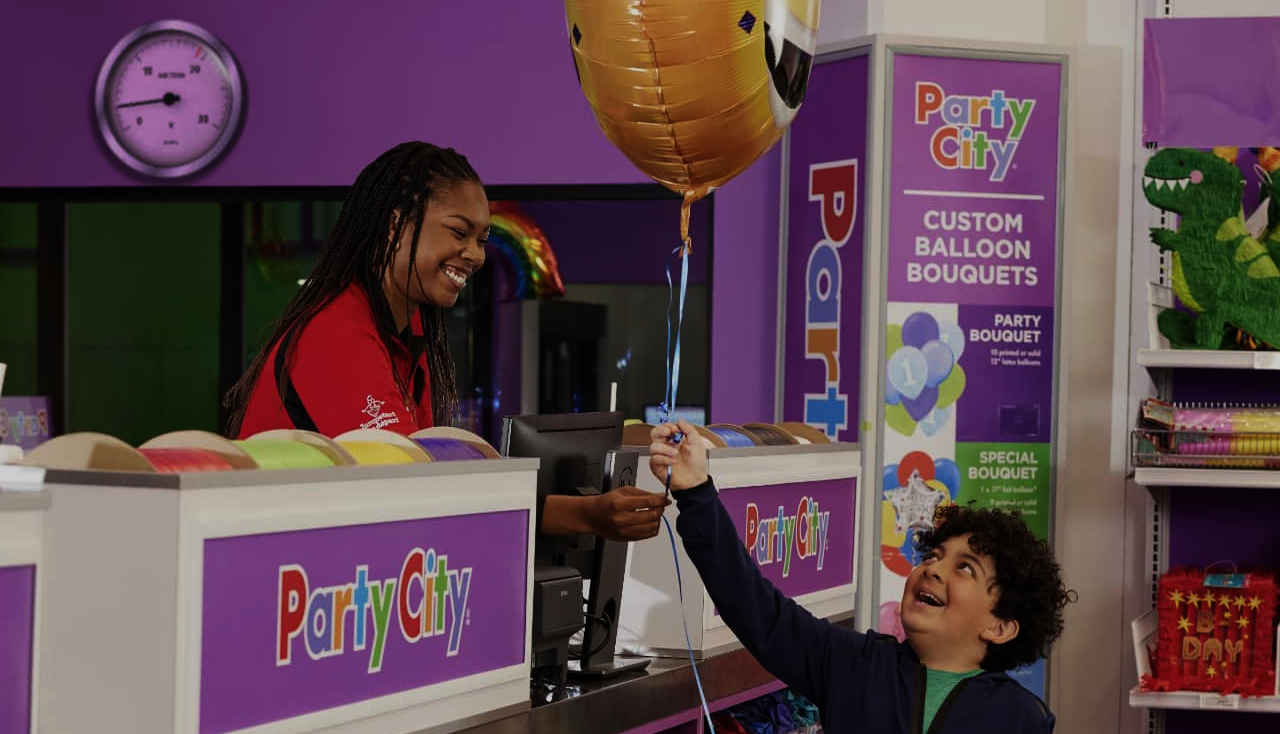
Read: 3V
